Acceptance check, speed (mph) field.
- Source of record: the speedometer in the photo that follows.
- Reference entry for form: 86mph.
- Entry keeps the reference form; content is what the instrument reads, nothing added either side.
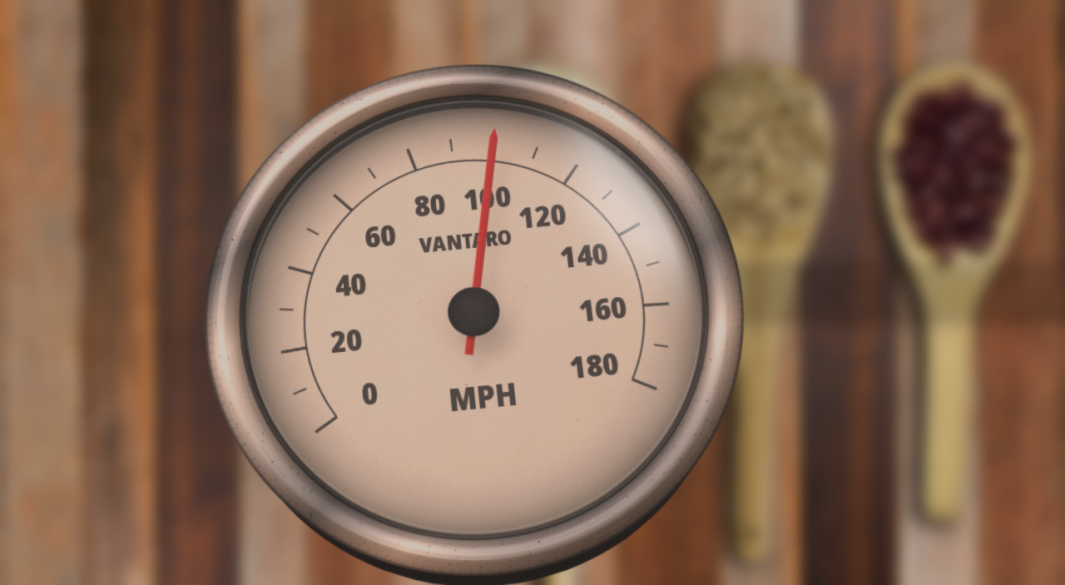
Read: 100mph
